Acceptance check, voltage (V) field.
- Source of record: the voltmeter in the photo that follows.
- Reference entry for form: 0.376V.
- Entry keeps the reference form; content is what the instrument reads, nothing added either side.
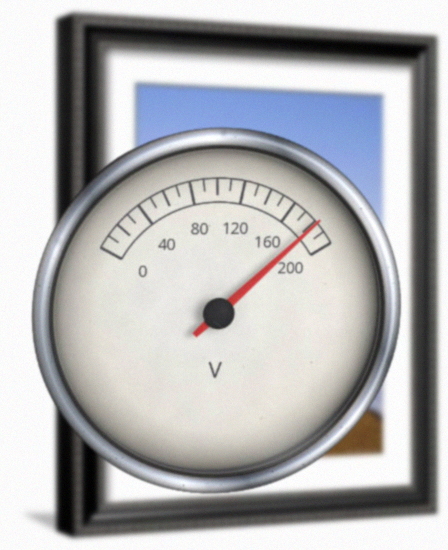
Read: 180V
